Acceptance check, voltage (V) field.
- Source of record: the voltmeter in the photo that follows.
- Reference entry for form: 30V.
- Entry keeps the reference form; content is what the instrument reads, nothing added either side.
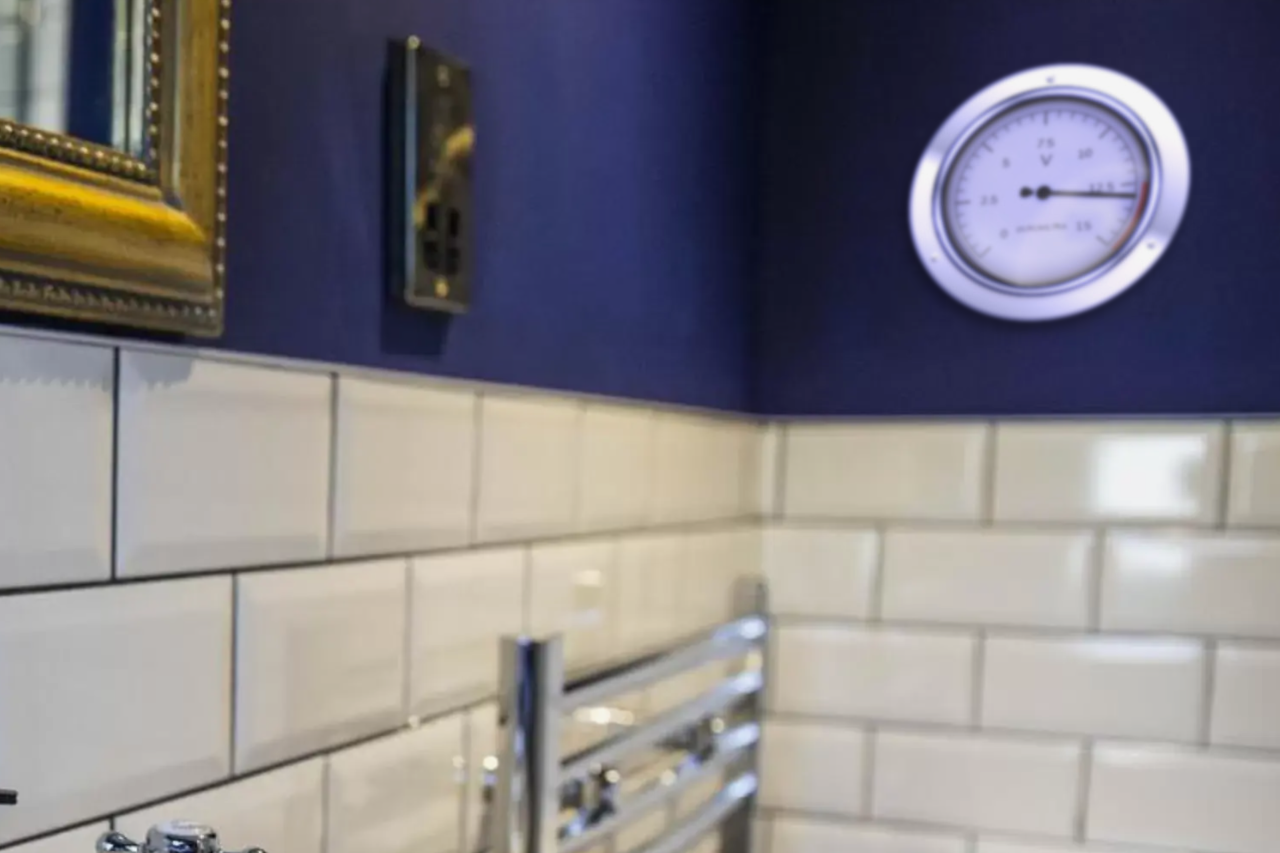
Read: 13V
